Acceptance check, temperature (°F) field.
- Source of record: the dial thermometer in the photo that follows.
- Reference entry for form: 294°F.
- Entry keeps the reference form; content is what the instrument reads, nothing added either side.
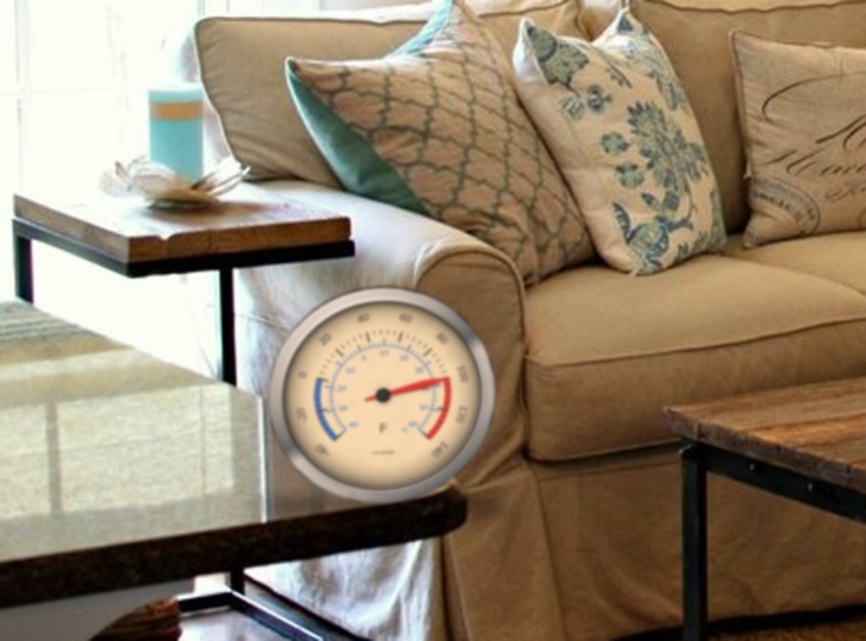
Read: 100°F
